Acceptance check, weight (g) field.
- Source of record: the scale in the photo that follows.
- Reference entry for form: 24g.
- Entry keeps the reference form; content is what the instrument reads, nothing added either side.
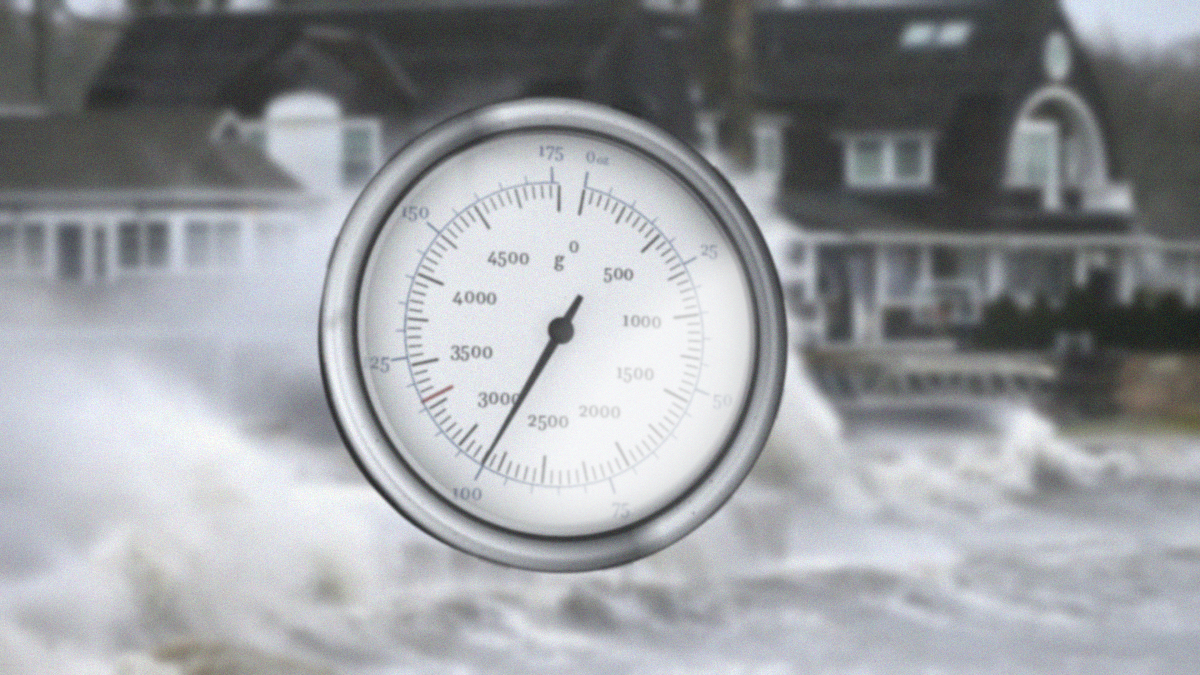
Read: 2850g
